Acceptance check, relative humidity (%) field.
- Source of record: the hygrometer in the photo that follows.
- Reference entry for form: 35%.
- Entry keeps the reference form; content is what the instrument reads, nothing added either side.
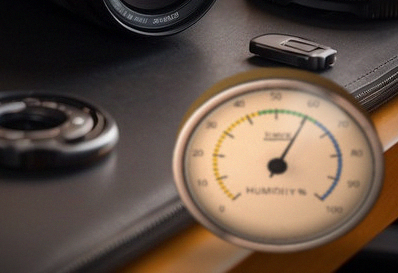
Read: 60%
